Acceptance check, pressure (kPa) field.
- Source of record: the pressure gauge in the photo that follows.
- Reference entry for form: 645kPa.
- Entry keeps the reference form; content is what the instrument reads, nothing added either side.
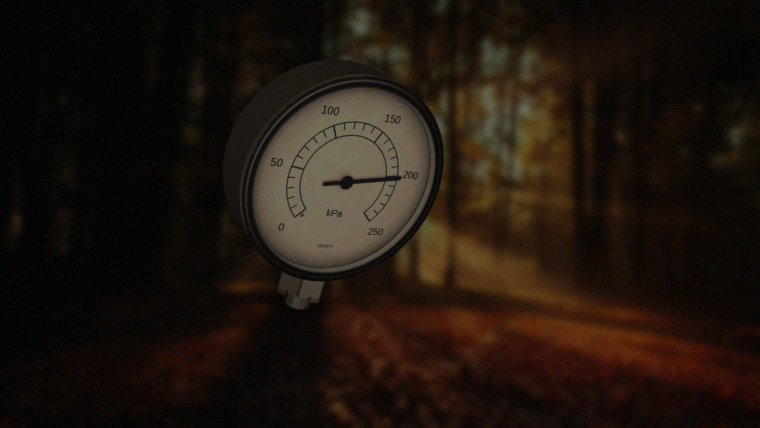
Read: 200kPa
